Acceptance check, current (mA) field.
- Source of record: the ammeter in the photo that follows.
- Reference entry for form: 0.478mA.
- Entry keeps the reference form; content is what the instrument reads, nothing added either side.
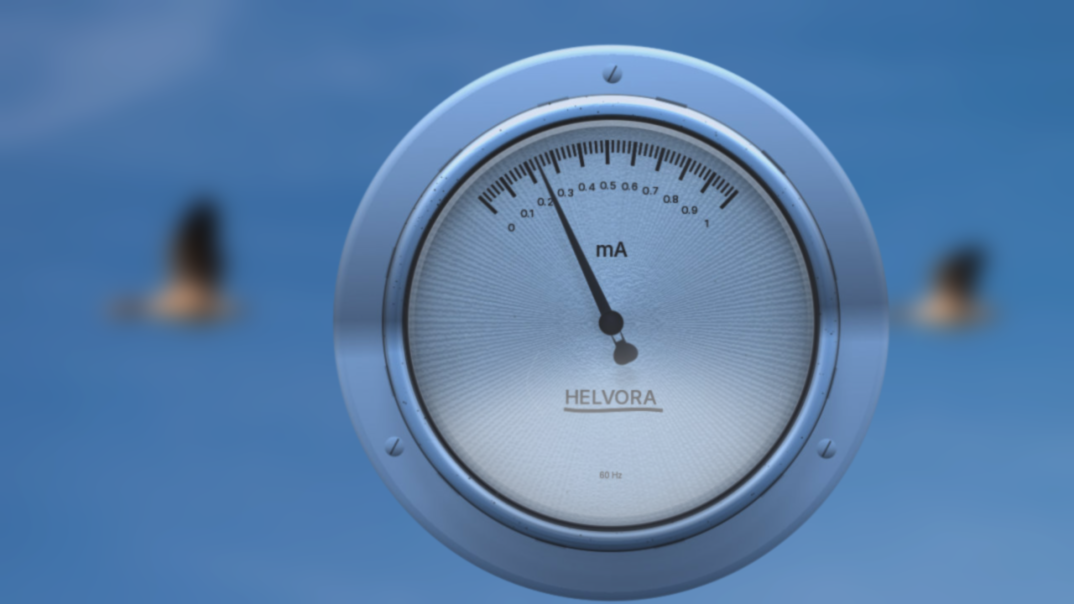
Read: 0.24mA
